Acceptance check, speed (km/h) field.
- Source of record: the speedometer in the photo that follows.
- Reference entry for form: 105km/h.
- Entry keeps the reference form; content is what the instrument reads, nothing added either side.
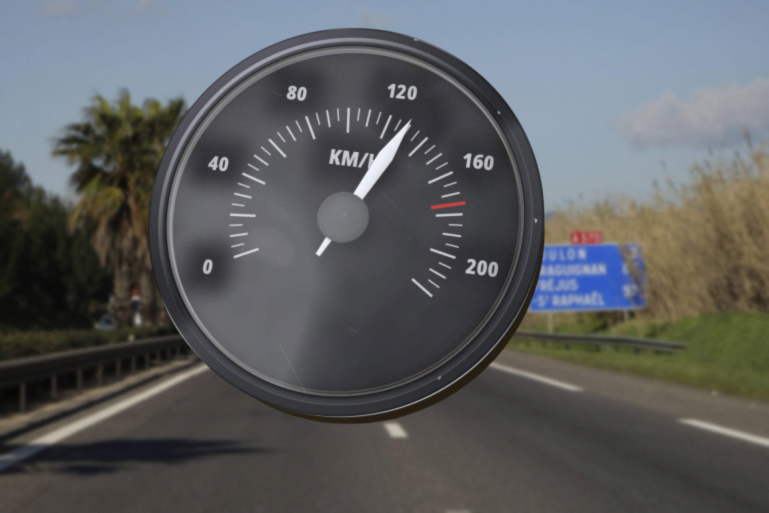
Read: 130km/h
